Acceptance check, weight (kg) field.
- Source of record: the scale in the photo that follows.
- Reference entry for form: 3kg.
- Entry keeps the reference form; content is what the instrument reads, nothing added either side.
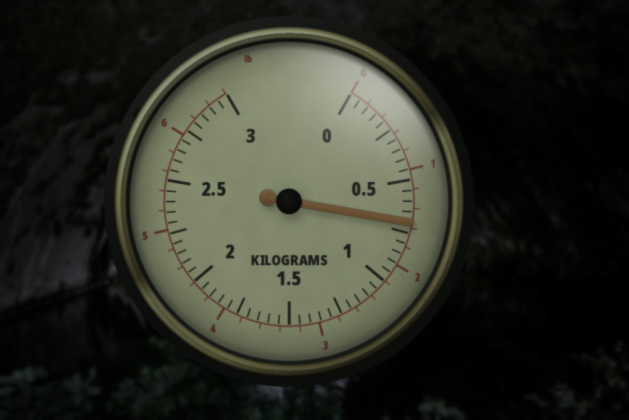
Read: 0.7kg
